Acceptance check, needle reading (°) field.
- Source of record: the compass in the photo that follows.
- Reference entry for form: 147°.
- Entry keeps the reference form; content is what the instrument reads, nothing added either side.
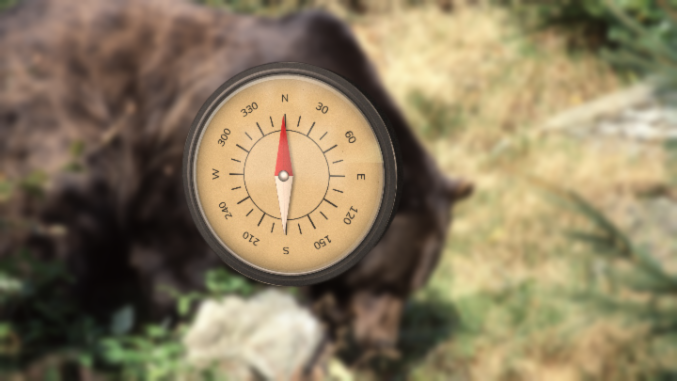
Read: 0°
